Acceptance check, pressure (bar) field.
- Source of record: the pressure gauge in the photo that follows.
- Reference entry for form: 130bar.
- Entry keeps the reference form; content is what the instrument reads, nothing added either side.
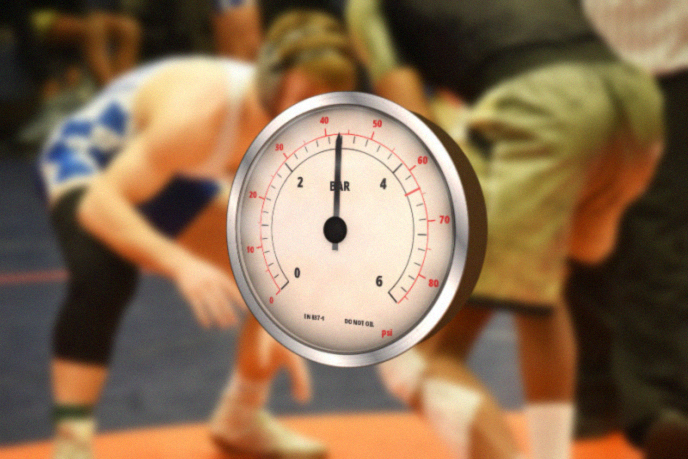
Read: 3bar
